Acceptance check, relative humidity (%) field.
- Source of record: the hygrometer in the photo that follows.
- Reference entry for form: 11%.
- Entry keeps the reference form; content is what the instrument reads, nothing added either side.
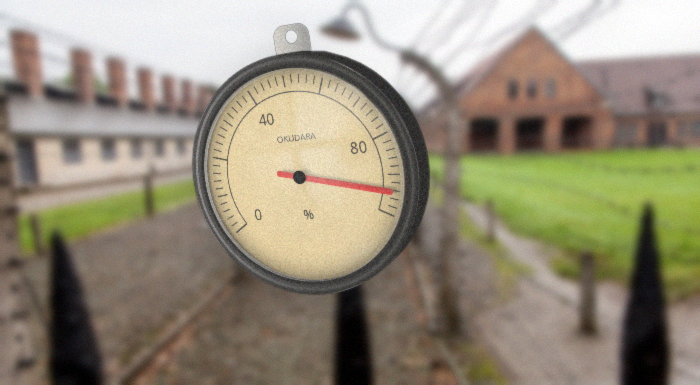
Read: 94%
